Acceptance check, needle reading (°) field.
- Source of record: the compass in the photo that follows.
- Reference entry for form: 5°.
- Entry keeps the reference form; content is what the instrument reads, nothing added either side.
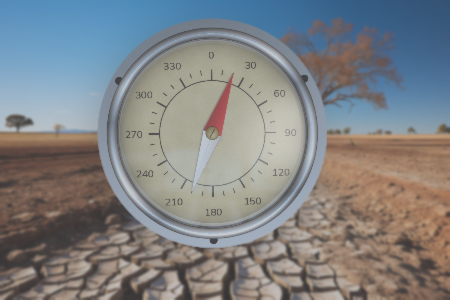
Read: 20°
